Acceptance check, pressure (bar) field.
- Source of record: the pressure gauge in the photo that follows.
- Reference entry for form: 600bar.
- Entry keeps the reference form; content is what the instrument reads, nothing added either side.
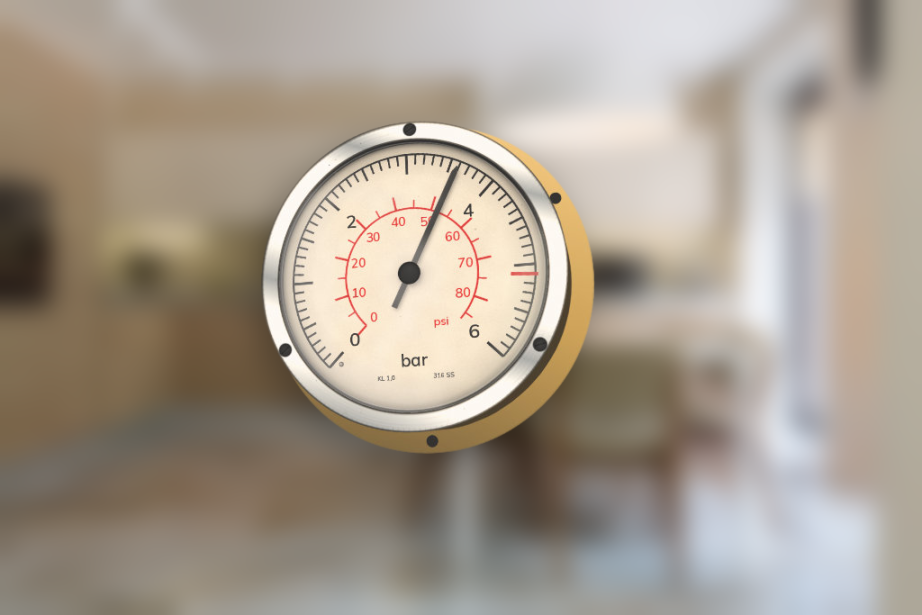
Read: 3.6bar
